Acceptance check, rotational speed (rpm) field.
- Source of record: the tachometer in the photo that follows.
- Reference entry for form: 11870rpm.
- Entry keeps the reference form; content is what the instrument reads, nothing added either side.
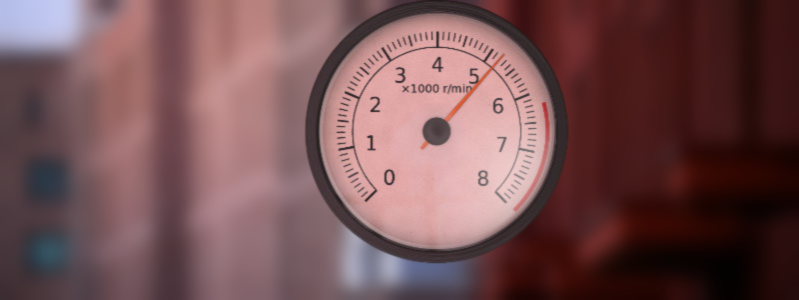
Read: 5200rpm
